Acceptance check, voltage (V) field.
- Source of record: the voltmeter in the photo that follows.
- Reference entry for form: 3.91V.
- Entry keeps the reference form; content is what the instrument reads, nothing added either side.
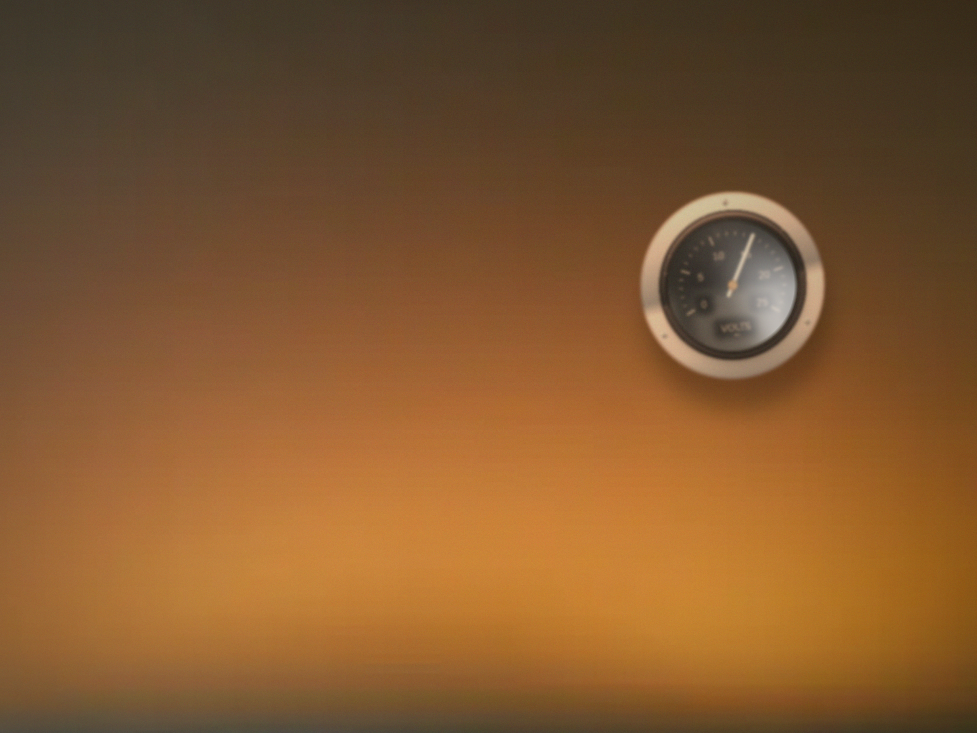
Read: 15V
